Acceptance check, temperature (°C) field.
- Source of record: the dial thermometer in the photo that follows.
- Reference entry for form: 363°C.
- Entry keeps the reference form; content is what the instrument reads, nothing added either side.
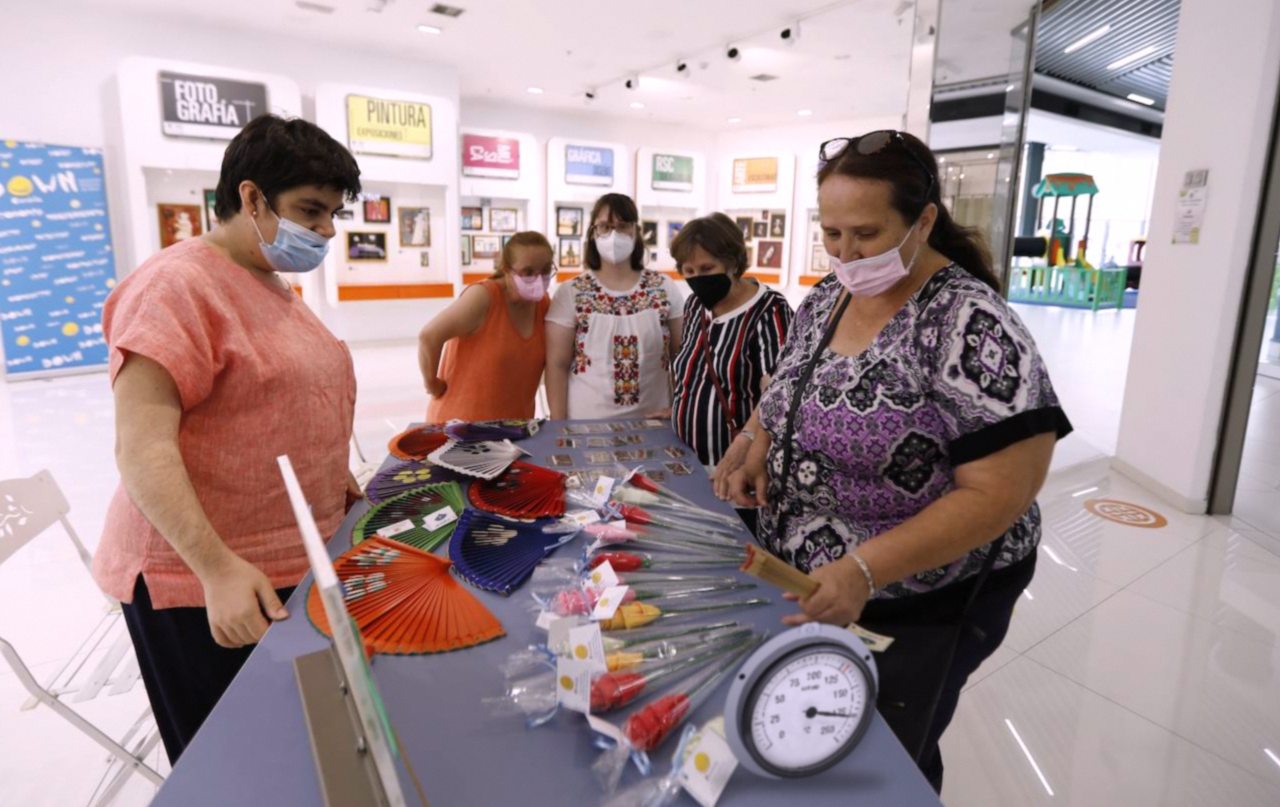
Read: 175°C
